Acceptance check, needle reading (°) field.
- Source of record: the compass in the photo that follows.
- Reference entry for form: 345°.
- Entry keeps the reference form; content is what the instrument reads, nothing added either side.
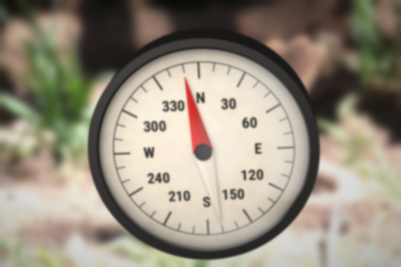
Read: 350°
